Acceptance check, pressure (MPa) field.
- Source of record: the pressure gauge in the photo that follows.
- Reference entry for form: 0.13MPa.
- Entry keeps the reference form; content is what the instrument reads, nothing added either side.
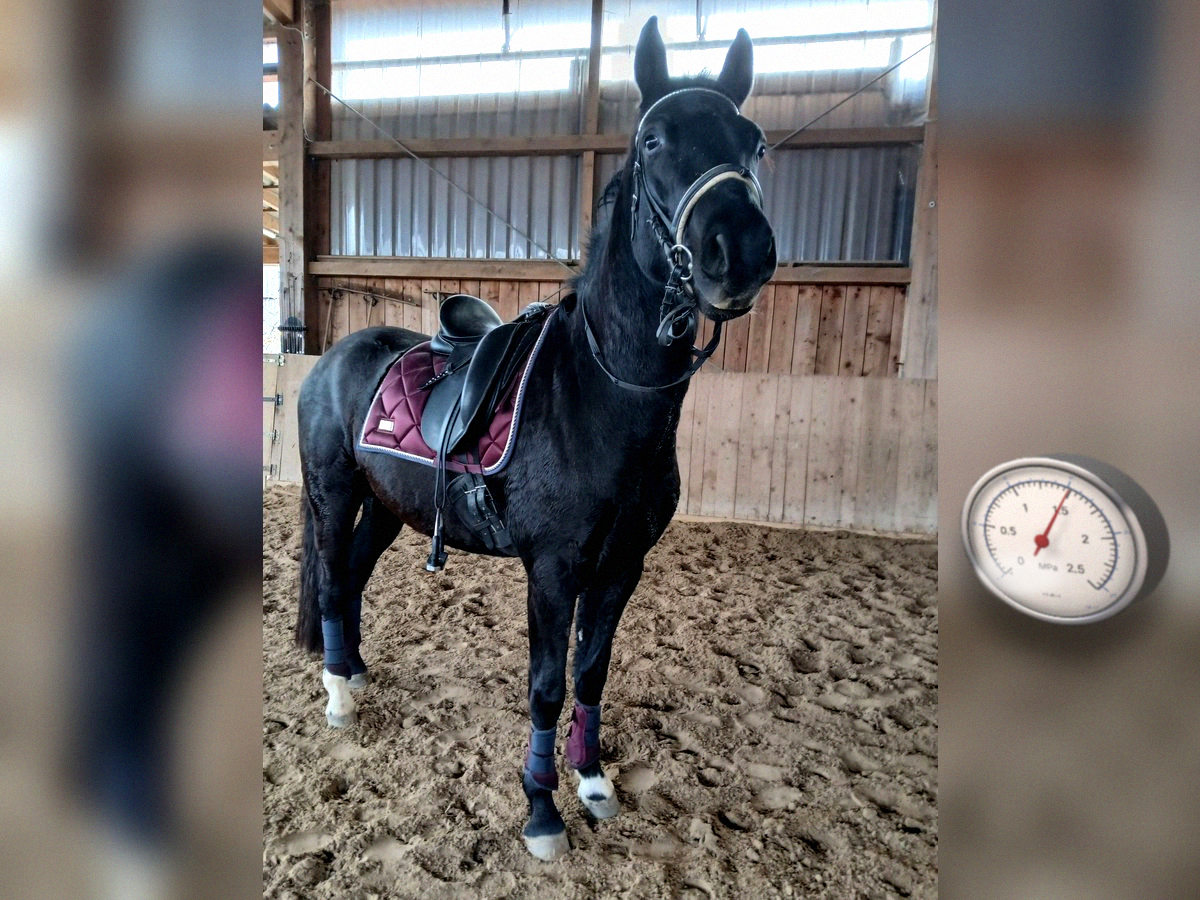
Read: 1.5MPa
